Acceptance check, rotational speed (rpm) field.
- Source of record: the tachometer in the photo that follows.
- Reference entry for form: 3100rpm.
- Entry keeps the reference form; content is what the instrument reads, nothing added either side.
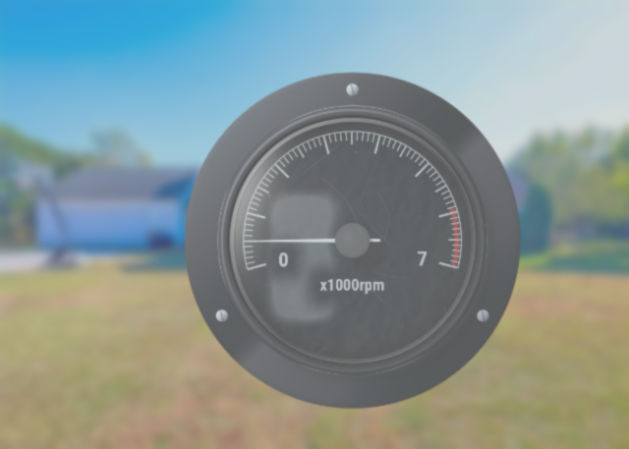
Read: 500rpm
